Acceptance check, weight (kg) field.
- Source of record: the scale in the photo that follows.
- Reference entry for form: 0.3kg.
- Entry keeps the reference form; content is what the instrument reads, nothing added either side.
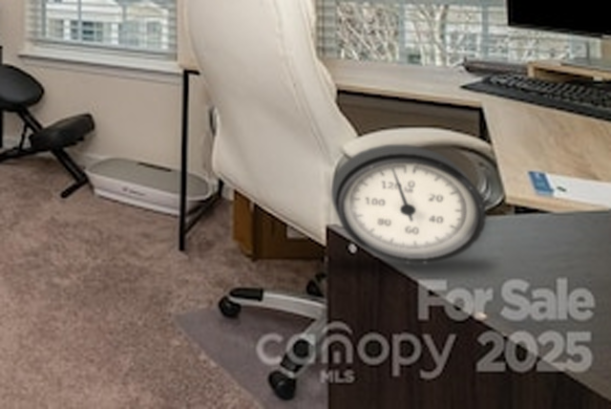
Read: 125kg
